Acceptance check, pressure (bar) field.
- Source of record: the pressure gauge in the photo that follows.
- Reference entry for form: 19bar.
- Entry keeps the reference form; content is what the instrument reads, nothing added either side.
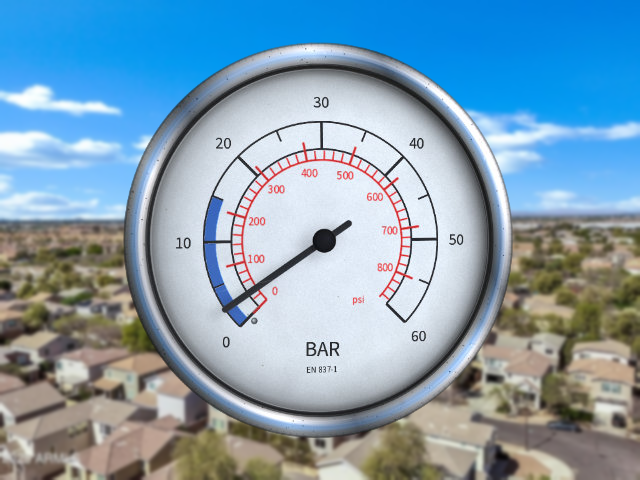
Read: 2.5bar
